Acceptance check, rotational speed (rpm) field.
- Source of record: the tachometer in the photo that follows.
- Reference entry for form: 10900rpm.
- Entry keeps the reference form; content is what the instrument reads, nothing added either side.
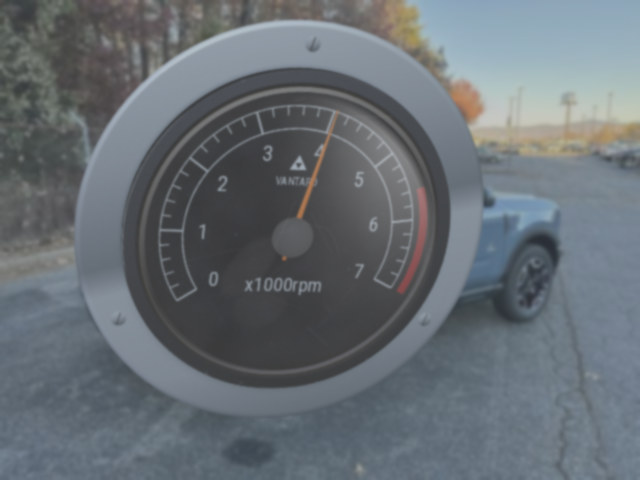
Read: 4000rpm
